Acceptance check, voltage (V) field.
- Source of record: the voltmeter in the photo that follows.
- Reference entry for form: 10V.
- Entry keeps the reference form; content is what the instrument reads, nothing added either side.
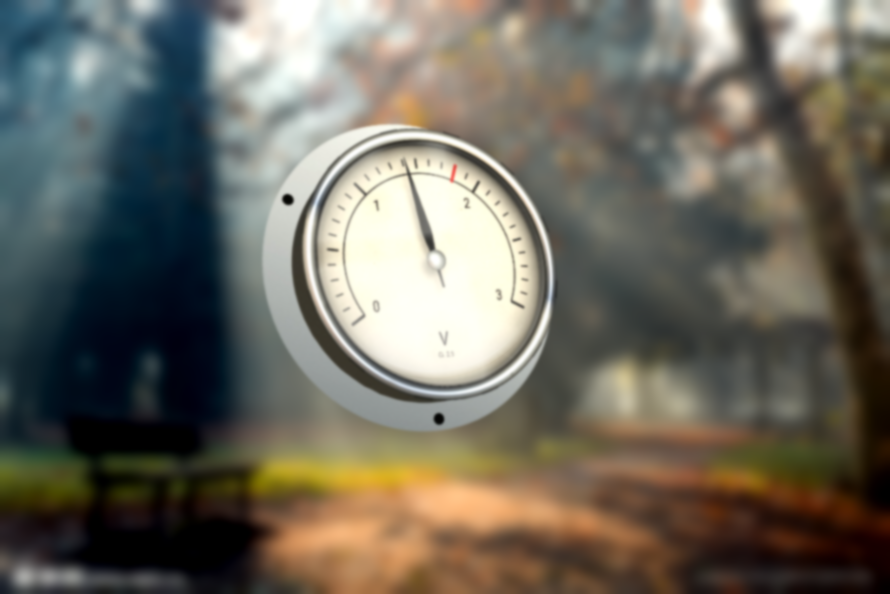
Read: 1.4V
